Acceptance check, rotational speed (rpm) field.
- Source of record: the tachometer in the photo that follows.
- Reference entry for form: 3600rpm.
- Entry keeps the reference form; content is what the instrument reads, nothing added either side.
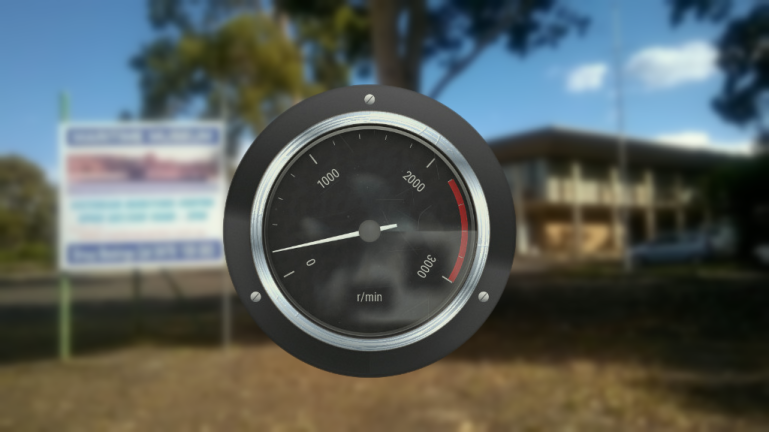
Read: 200rpm
